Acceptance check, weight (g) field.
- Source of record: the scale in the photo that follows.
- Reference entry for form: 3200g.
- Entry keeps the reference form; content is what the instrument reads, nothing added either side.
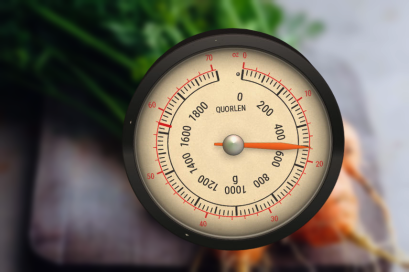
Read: 500g
